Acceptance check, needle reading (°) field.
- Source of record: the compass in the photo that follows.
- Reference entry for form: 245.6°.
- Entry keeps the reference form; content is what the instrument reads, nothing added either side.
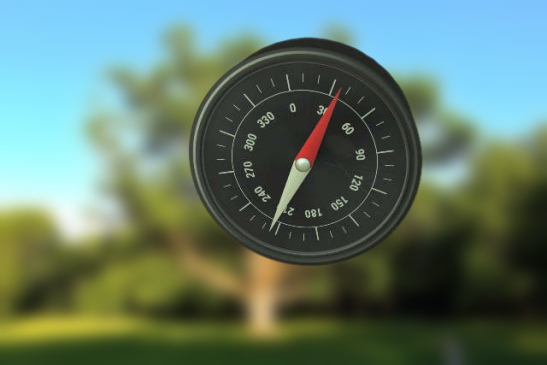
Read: 35°
